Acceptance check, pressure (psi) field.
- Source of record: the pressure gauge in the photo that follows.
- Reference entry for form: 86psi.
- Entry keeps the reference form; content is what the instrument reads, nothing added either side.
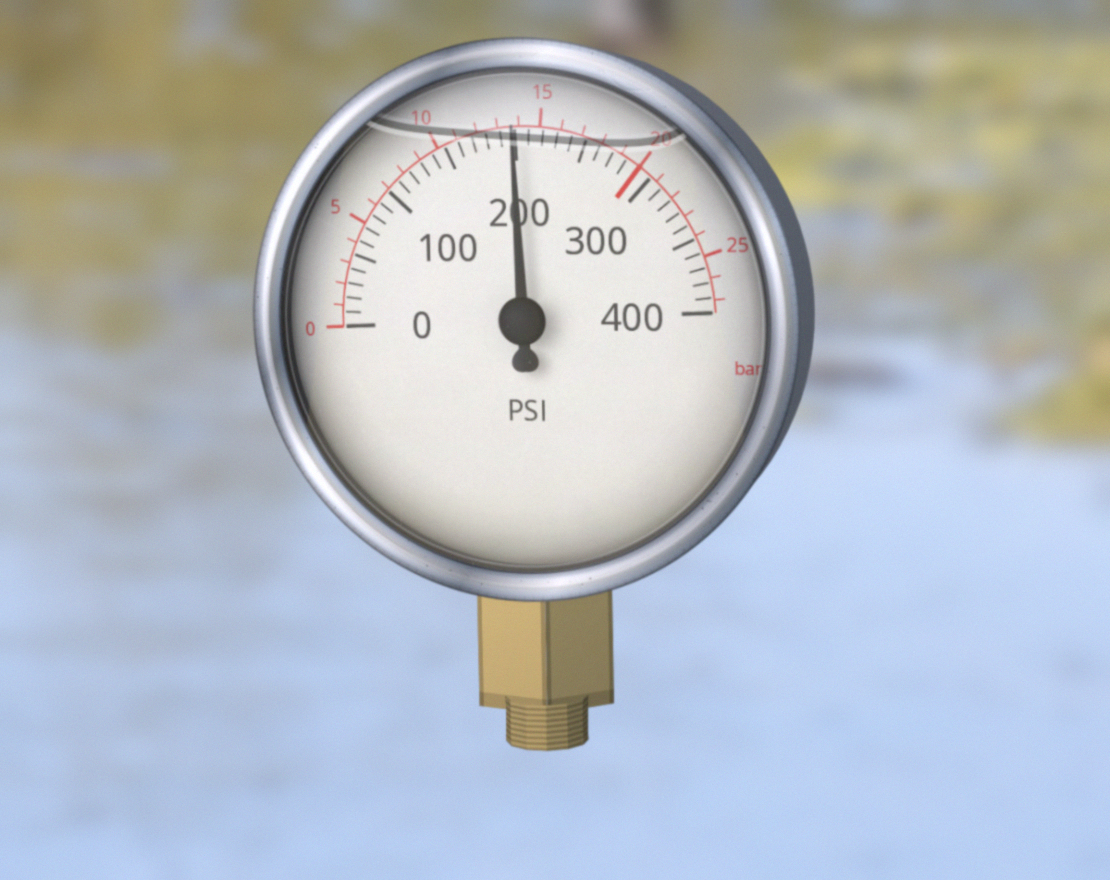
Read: 200psi
